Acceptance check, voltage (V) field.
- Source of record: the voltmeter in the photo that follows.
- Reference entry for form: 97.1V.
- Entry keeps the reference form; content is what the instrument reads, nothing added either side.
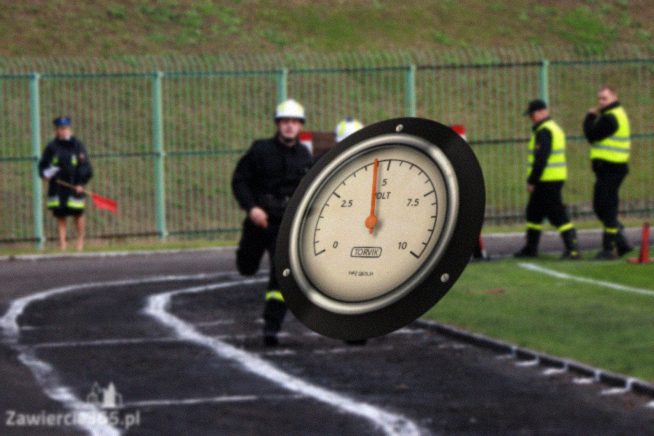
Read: 4.5V
